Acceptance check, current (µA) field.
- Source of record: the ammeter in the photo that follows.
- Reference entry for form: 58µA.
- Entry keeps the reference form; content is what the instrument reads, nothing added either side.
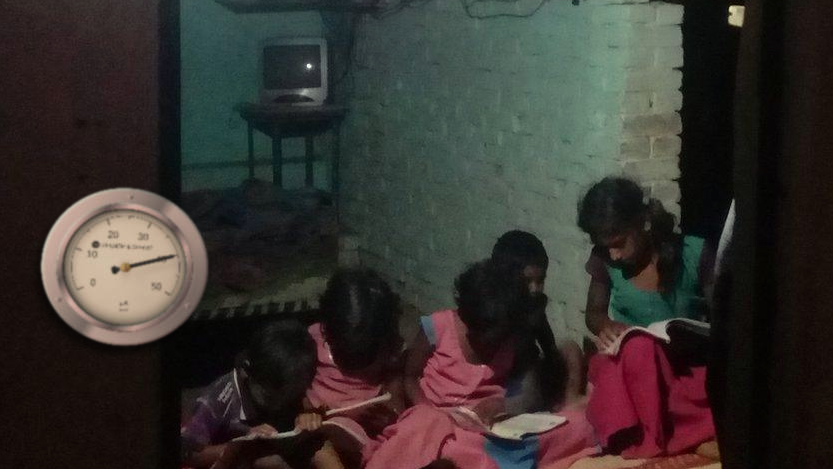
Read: 40µA
